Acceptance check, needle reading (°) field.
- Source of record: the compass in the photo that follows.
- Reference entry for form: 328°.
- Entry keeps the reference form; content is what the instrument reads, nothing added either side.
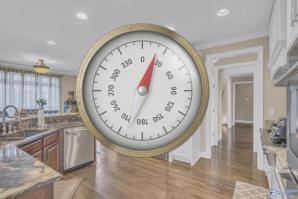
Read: 20°
